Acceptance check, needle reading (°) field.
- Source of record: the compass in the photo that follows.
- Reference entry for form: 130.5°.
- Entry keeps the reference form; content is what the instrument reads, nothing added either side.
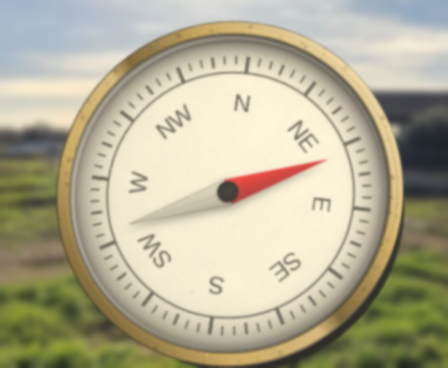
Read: 65°
